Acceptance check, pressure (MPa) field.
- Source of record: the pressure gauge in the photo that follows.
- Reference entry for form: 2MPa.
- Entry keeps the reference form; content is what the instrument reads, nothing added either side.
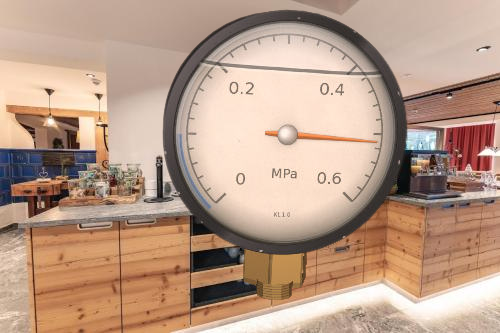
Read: 0.51MPa
